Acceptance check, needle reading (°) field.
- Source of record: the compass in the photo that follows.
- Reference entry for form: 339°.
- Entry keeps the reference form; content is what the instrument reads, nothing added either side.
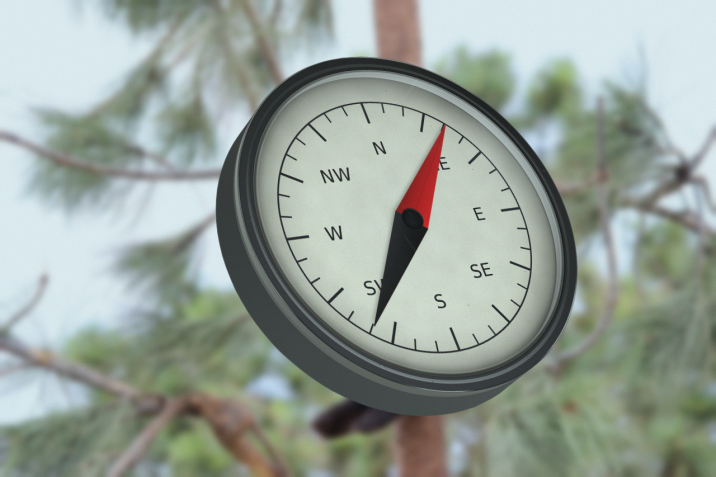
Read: 40°
